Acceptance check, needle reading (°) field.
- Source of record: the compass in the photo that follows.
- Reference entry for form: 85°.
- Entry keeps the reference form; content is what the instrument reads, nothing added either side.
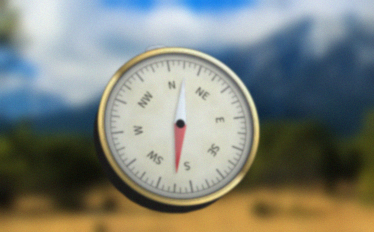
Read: 195°
